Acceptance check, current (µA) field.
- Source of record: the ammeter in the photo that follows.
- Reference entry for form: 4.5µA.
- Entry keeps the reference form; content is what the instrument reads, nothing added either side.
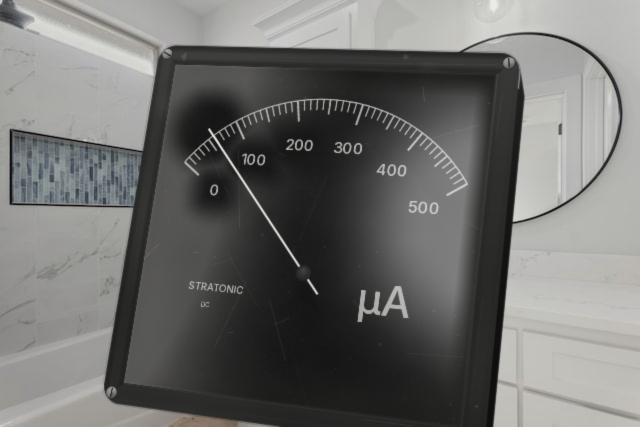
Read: 60µA
